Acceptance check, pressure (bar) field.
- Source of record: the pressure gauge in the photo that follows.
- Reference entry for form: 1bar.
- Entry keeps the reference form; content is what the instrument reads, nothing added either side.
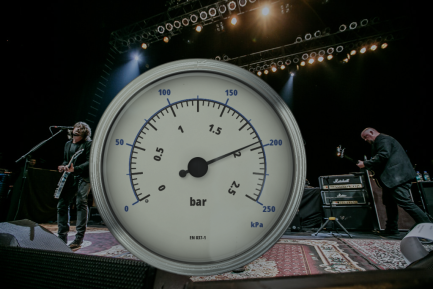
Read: 1.95bar
